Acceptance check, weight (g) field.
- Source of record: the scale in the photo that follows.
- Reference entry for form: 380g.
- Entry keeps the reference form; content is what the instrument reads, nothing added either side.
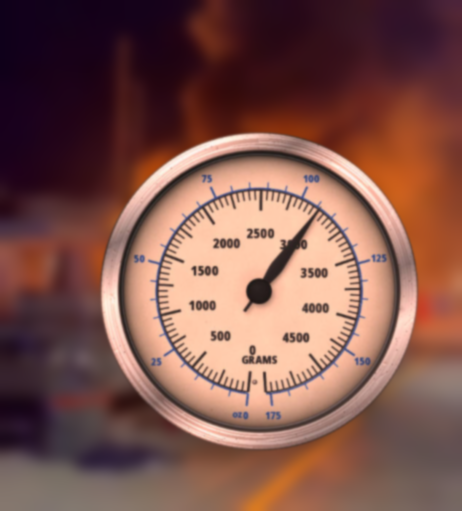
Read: 3000g
